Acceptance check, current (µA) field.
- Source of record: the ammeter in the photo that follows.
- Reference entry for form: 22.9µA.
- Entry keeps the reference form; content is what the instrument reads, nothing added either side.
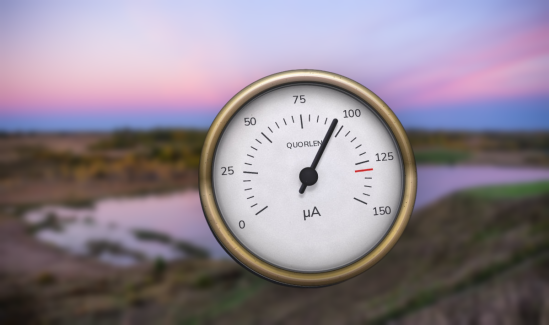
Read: 95µA
